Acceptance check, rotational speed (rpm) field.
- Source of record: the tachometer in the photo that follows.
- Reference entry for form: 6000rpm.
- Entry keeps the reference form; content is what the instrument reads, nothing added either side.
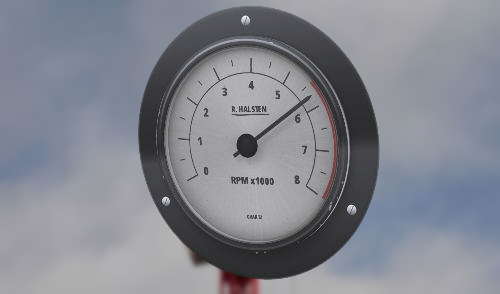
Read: 5750rpm
